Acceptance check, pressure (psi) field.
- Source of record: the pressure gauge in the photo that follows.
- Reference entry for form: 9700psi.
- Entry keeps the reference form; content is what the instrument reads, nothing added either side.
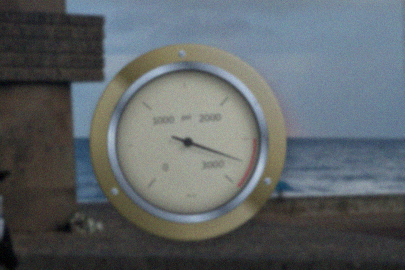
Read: 2750psi
